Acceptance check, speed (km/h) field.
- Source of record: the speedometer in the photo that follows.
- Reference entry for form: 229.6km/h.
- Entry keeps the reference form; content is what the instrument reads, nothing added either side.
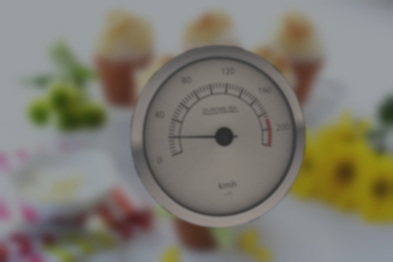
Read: 20km/h
